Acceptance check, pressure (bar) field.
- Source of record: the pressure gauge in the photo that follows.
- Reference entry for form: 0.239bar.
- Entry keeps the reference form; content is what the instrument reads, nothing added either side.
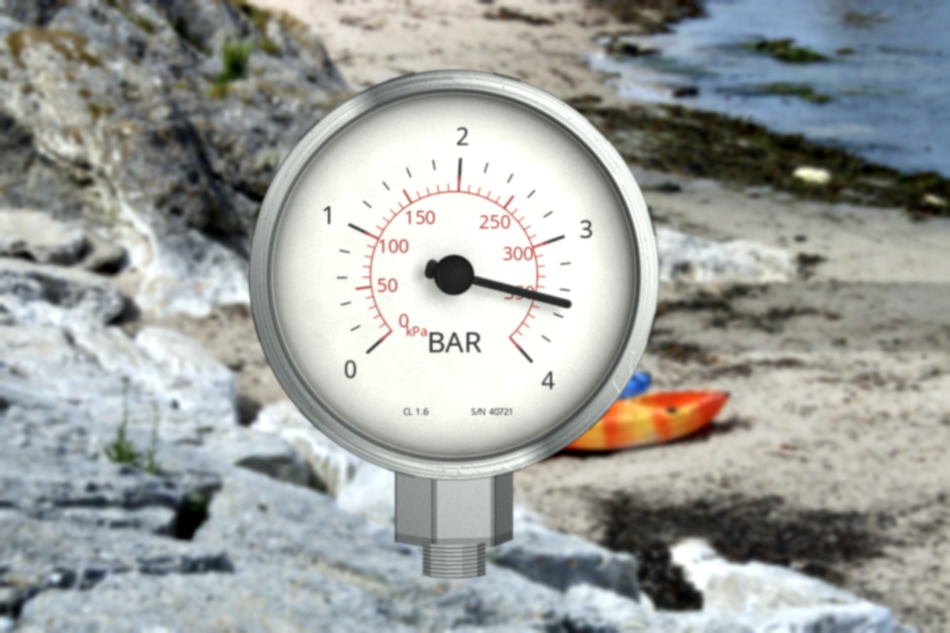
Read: 3.5bar
